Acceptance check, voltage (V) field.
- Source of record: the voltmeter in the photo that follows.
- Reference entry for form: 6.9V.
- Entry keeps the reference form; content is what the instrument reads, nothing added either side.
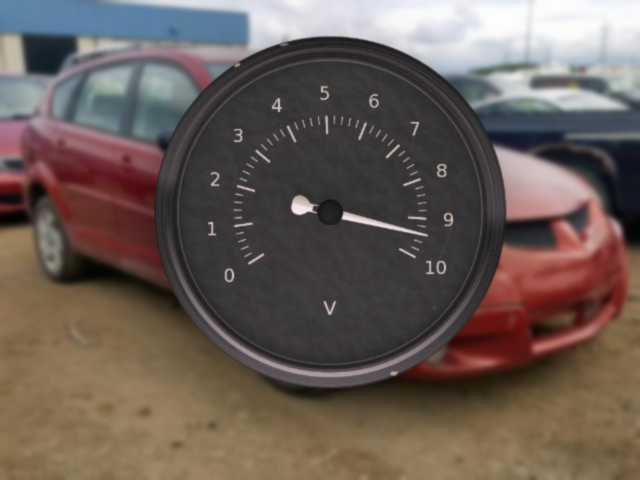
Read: 9.4V
